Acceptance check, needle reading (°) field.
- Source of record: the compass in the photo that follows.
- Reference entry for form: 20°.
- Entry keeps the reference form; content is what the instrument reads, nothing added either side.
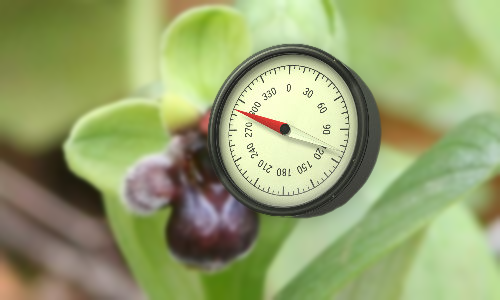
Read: 290°
